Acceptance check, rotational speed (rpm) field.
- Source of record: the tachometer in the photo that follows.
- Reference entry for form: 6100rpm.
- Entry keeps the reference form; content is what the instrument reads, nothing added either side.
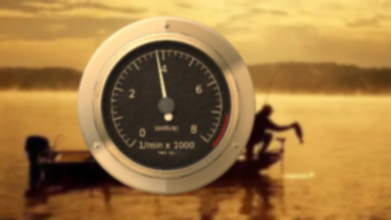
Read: 3800rpm
